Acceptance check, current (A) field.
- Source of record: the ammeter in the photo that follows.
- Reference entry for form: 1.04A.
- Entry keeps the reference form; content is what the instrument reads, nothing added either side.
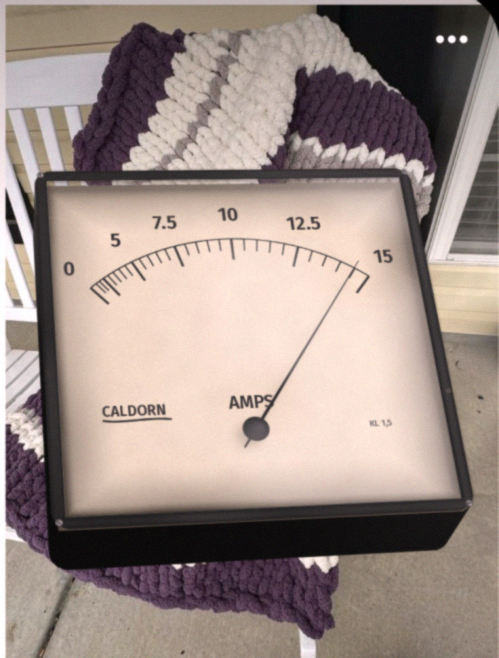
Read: 14.5A
